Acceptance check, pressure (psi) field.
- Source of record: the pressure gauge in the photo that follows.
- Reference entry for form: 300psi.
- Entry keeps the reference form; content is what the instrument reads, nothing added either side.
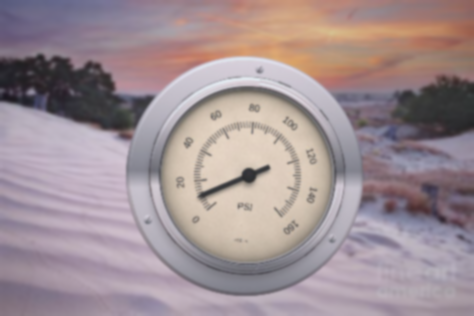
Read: 10psi
